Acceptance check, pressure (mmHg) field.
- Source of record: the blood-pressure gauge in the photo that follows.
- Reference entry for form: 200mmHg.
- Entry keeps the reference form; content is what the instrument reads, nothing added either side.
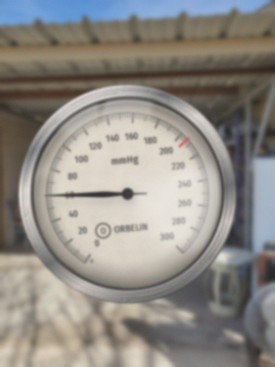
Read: 60mmHg
